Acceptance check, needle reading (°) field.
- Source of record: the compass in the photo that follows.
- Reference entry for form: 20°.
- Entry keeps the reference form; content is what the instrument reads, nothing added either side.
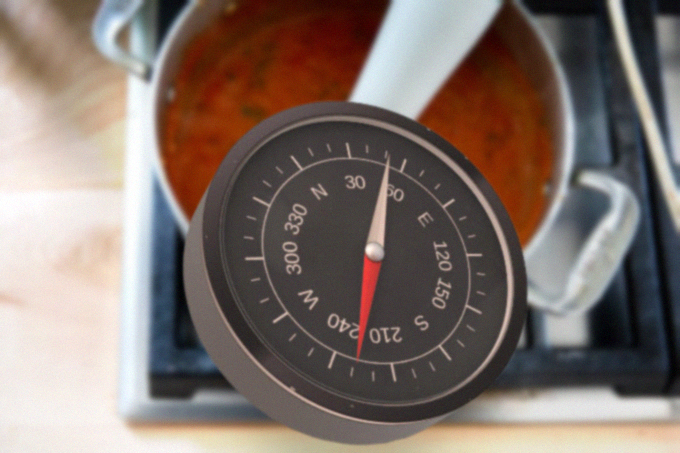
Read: 230°
